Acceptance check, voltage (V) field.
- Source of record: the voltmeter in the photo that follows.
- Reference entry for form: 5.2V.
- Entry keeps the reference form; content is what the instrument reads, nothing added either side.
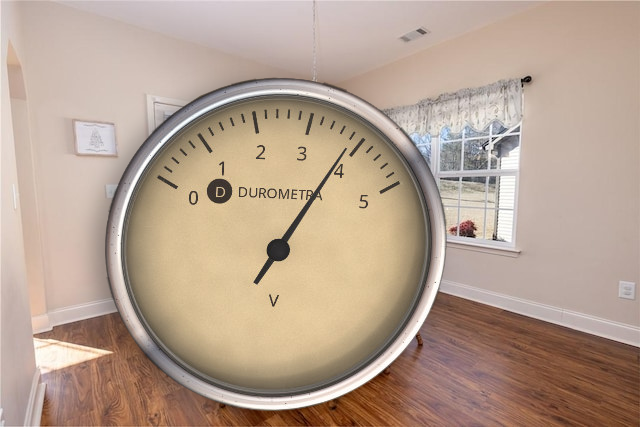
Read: 3.8V
